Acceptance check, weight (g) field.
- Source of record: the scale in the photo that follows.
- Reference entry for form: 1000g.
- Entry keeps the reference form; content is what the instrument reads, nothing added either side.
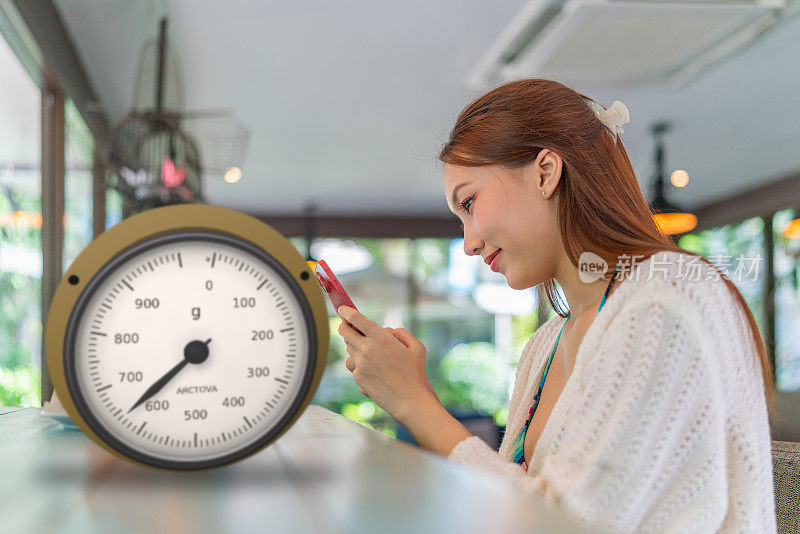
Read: 640g
